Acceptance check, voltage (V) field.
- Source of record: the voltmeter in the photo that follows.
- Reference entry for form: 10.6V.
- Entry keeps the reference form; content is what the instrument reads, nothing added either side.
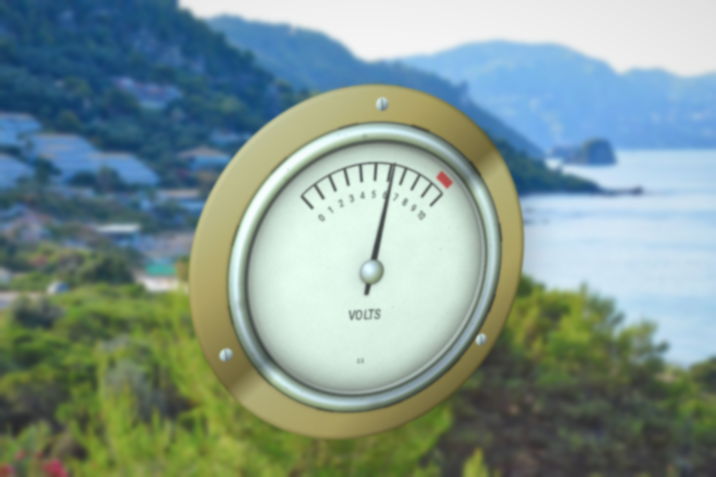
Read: 6V
